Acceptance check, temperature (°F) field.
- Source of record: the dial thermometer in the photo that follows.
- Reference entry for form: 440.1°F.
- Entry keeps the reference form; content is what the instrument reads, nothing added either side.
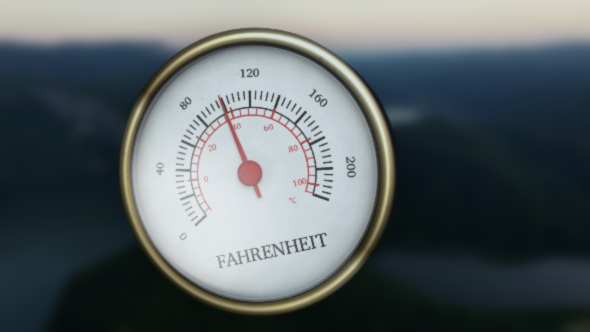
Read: 100°F
